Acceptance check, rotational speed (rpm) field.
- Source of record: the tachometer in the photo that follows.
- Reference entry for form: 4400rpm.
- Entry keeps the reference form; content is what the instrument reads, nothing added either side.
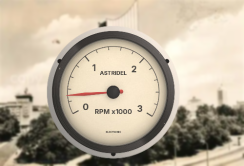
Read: 300rpm
